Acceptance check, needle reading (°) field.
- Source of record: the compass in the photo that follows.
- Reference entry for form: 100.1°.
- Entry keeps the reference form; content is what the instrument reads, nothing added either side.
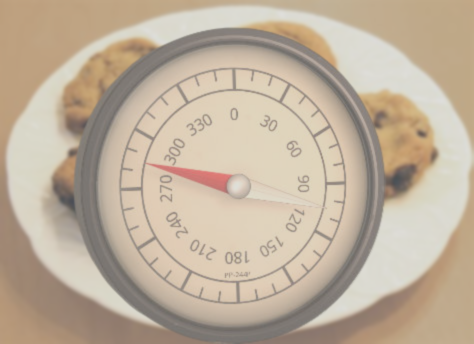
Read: 285°
